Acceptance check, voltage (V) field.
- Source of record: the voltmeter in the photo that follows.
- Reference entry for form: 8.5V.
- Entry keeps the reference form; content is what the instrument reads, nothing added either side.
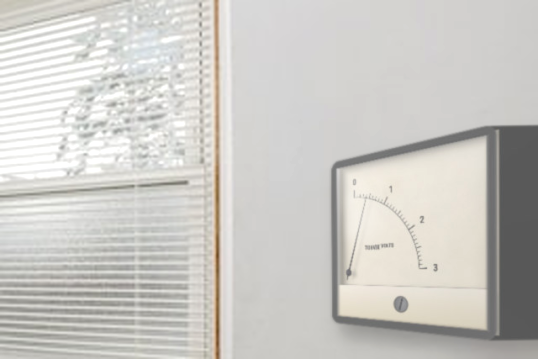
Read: 0.5V
